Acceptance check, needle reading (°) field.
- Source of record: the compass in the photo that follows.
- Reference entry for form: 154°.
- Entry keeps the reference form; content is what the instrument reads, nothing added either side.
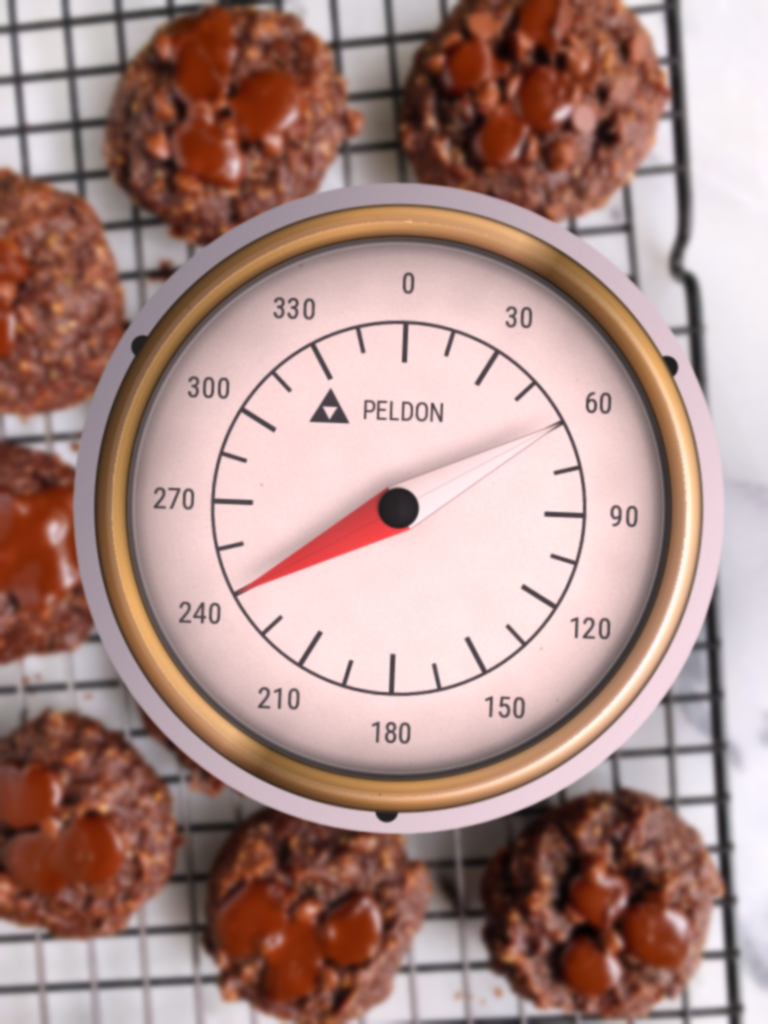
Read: 240°
